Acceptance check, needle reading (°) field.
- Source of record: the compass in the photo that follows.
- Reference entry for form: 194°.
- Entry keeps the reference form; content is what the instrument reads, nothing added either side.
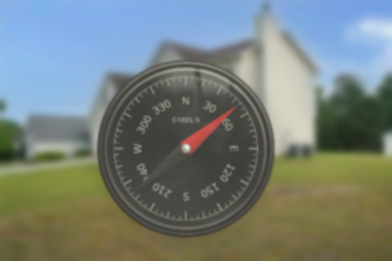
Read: 50°
